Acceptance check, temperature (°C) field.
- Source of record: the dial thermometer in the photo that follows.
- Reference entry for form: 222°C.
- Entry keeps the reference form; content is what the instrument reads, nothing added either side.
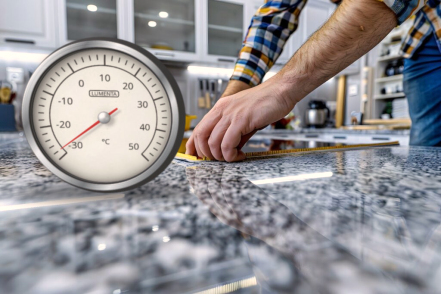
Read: -28°C
